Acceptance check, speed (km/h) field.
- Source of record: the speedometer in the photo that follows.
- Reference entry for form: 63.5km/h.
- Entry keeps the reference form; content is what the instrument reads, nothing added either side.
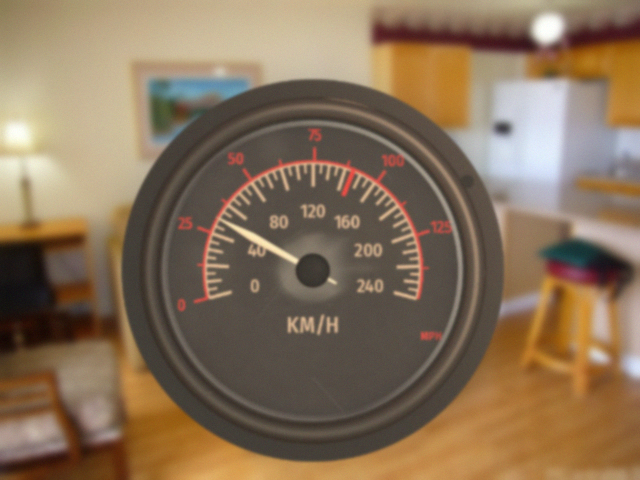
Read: 50km/h
